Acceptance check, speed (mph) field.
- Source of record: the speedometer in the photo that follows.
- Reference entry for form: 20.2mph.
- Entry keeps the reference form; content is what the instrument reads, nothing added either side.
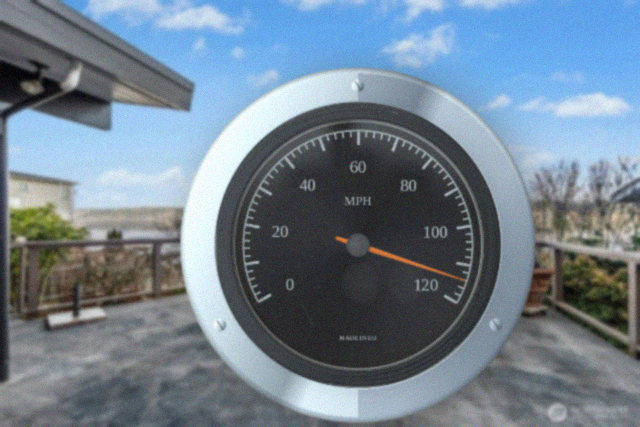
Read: 114mph
